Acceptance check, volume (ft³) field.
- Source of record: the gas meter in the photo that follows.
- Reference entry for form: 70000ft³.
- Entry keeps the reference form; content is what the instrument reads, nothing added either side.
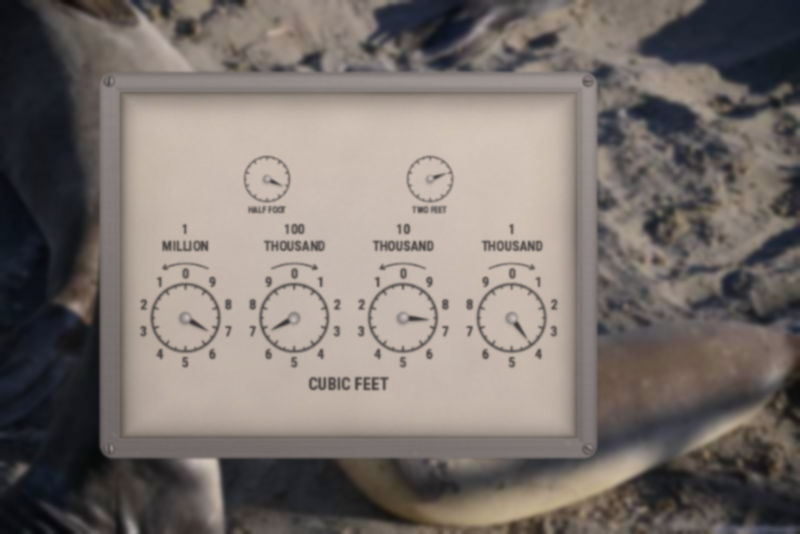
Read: 667400ft³
